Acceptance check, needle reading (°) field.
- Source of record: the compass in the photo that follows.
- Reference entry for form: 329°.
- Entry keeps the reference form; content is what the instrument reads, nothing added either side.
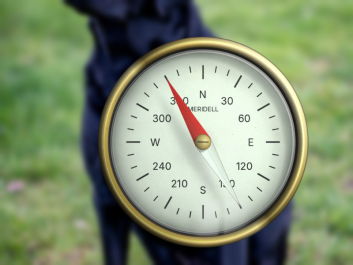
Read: 330°
